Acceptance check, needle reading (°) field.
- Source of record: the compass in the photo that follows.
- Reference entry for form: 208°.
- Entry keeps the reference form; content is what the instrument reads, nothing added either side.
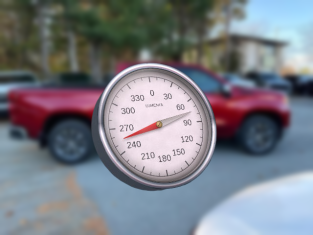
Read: 255°
